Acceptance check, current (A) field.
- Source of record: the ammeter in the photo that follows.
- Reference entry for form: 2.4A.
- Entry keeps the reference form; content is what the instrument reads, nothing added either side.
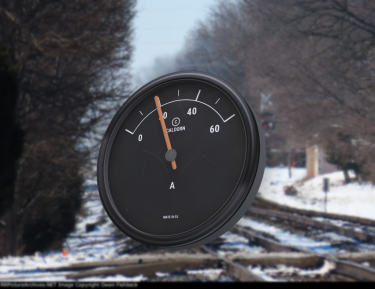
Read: 20A
